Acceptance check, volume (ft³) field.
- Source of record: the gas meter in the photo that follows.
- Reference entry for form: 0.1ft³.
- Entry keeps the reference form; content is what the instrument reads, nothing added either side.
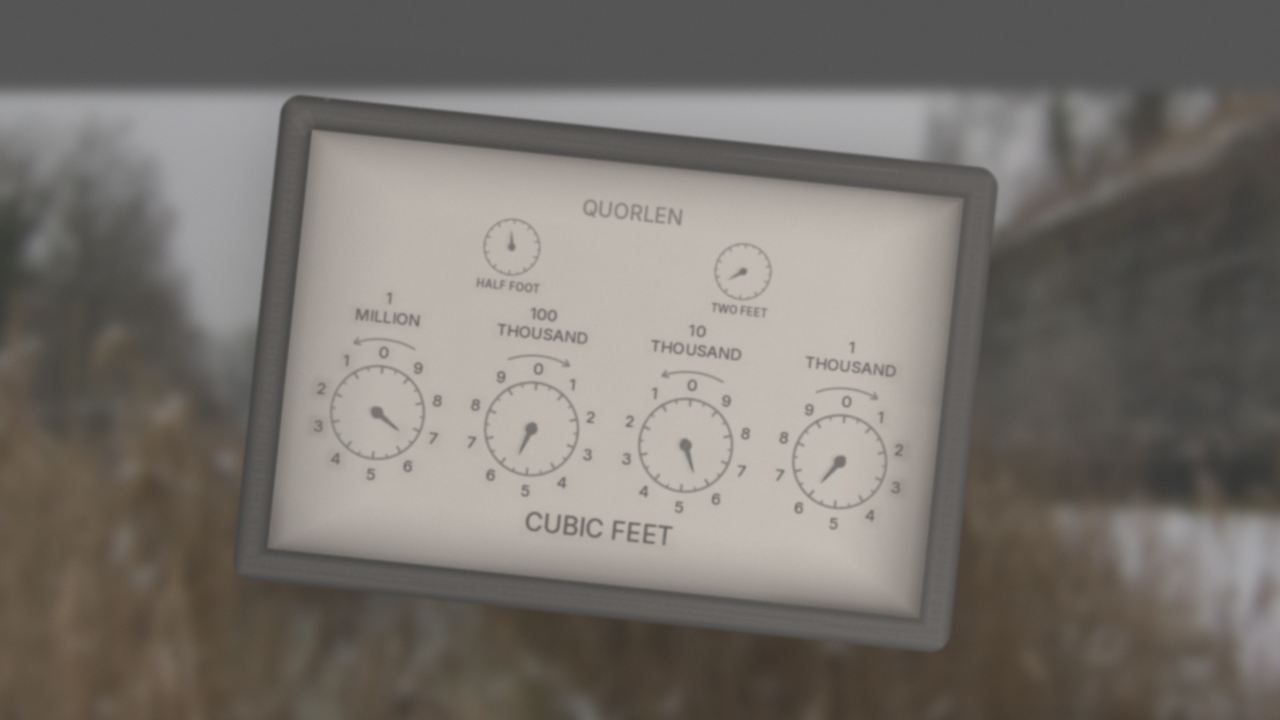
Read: 655600ft³
